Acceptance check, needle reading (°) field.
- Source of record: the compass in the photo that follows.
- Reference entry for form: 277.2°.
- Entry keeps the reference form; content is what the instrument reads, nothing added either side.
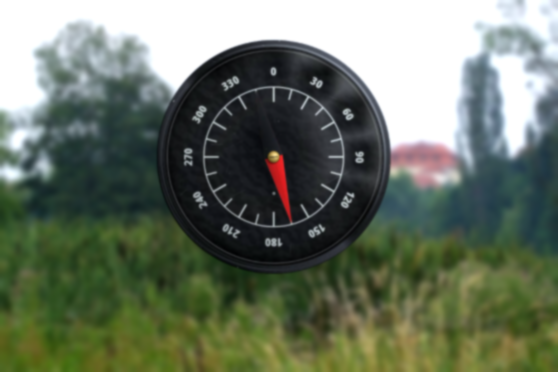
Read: 165°
